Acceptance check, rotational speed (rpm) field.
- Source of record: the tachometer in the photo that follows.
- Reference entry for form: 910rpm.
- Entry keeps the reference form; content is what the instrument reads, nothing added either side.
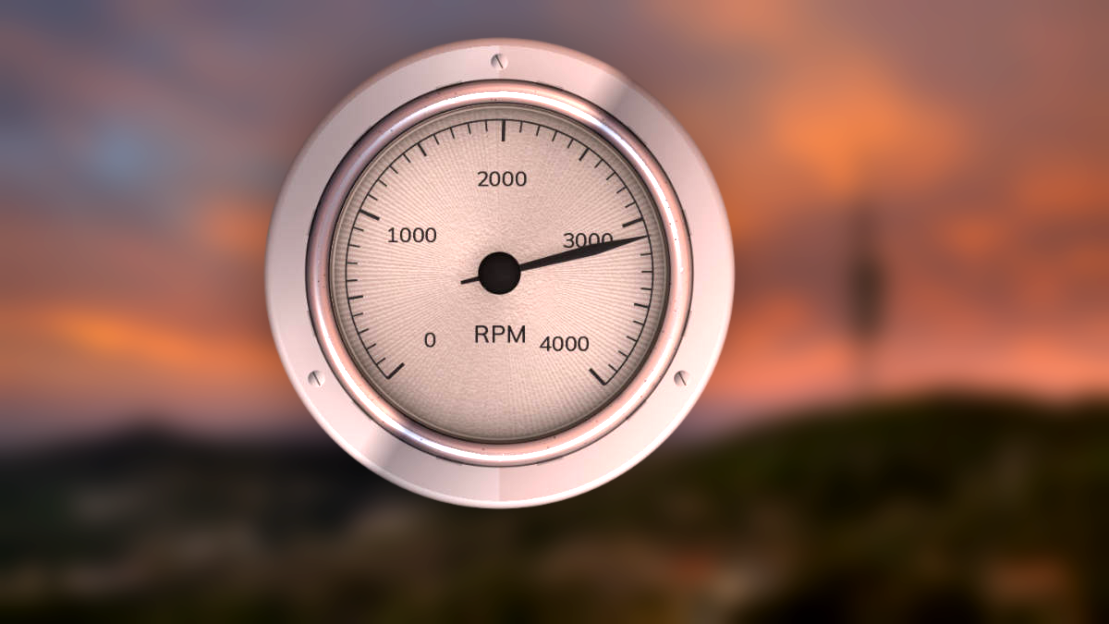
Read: 3100rpm
